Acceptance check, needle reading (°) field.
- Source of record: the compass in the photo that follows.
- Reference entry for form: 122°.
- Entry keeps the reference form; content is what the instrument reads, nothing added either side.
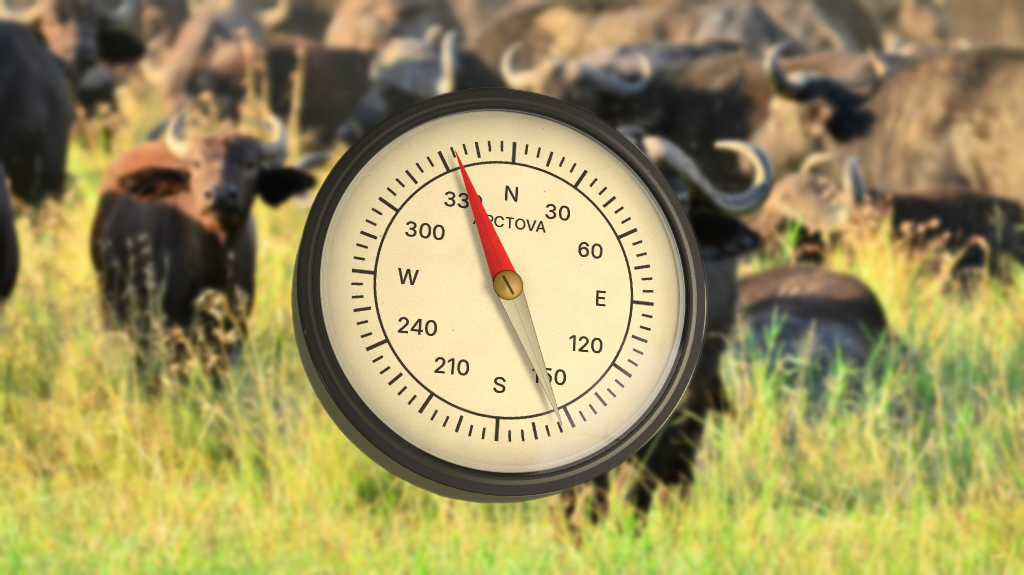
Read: 335°
